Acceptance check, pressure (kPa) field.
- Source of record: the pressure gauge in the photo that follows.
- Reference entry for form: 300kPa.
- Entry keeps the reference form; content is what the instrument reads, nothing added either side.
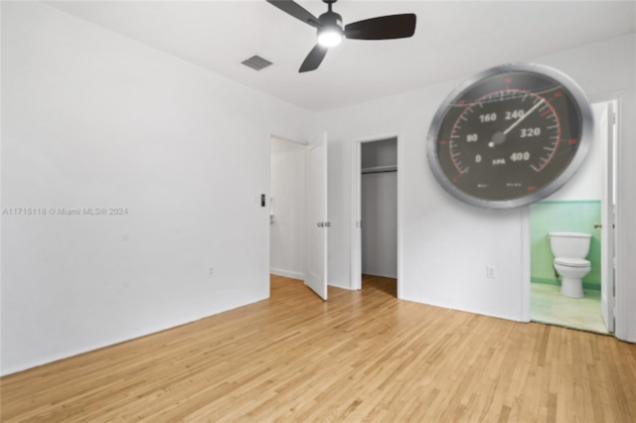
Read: 270kPa
